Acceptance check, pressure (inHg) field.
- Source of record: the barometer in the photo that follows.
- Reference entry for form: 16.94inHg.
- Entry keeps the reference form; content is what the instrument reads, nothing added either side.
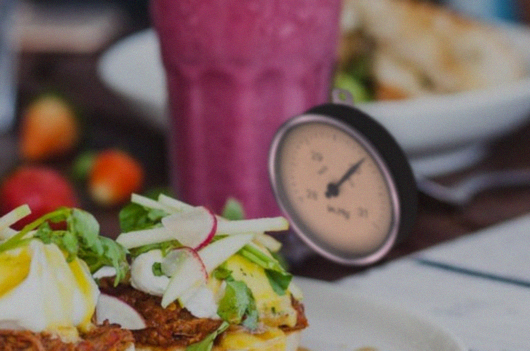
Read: 30inHg
